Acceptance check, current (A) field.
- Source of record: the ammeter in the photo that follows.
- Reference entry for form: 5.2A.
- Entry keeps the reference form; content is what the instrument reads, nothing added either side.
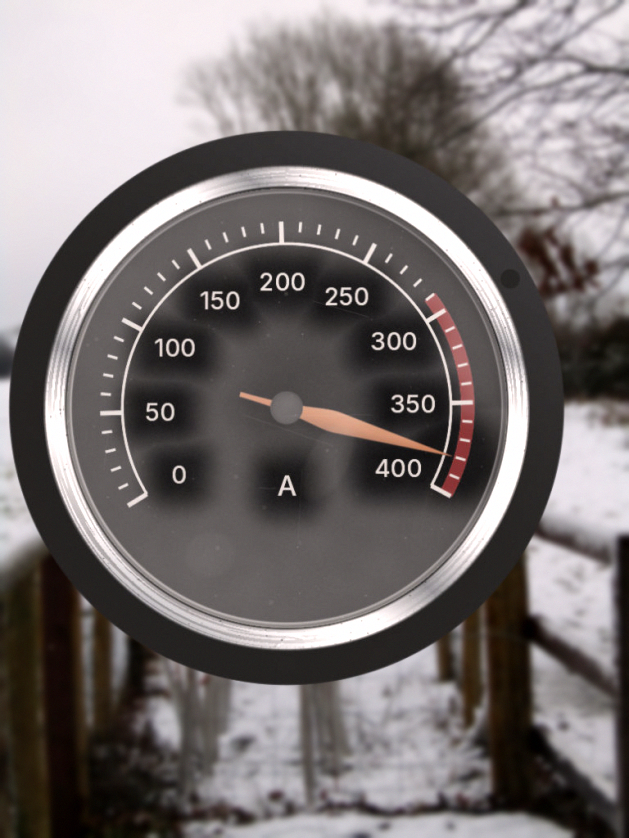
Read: 380A
